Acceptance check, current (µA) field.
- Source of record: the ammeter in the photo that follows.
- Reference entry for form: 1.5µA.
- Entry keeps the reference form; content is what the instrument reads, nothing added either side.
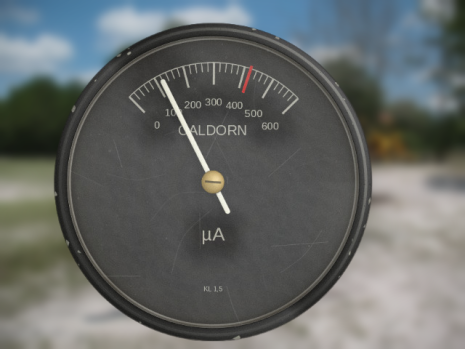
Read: 120µA
